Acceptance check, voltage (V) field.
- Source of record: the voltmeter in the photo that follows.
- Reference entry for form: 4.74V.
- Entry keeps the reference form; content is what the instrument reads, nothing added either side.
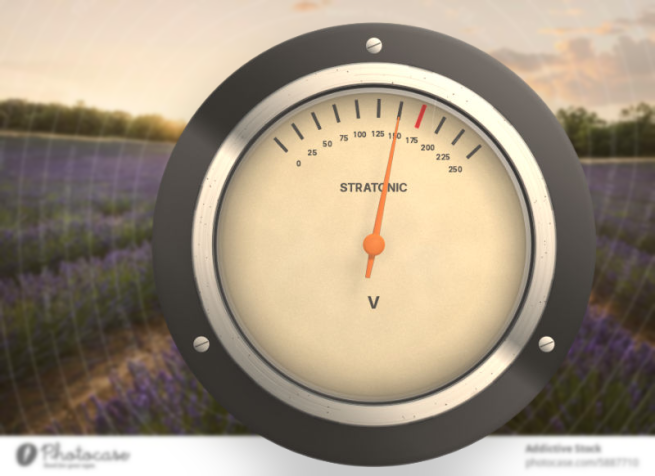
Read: 150V
